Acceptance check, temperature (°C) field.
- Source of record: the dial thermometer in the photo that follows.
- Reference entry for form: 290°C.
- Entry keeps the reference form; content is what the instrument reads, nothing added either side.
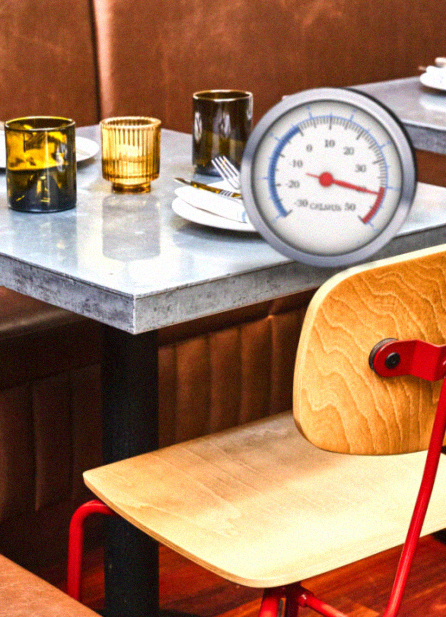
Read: 40°C
